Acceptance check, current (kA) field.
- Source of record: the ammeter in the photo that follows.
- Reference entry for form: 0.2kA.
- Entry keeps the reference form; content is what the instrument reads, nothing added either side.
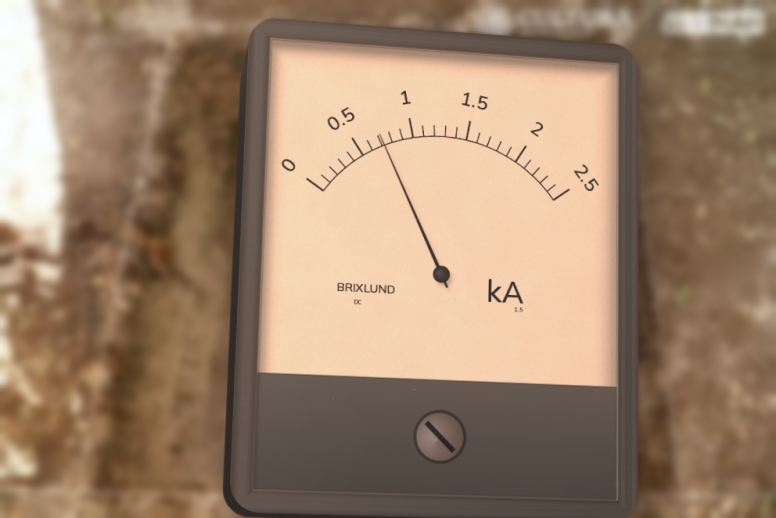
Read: 0.7kA
